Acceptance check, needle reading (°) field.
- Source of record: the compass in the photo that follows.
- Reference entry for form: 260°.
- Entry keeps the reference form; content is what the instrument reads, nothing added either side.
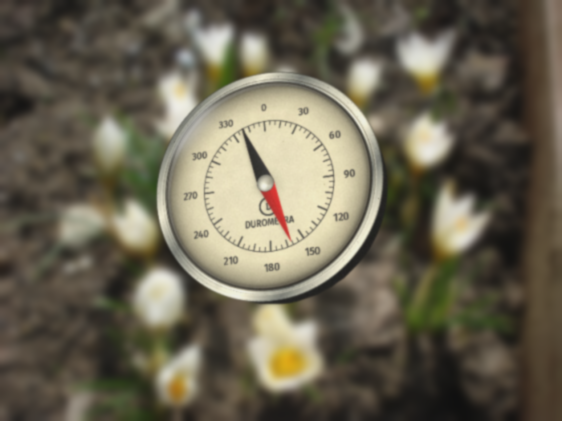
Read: 160°
